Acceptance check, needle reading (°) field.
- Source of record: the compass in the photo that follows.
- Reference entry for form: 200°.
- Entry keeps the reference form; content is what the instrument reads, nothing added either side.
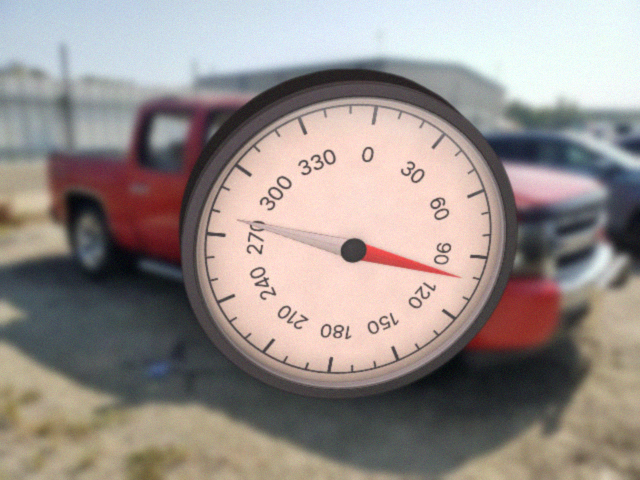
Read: 100°
